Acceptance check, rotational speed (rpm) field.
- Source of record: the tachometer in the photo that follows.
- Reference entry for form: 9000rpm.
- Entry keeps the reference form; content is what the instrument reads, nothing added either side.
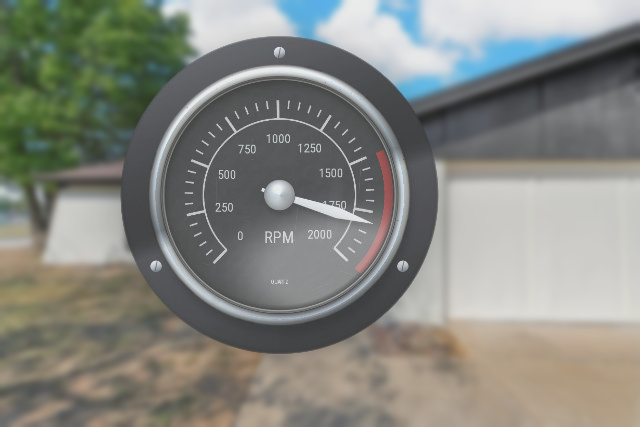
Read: 1800rpm
